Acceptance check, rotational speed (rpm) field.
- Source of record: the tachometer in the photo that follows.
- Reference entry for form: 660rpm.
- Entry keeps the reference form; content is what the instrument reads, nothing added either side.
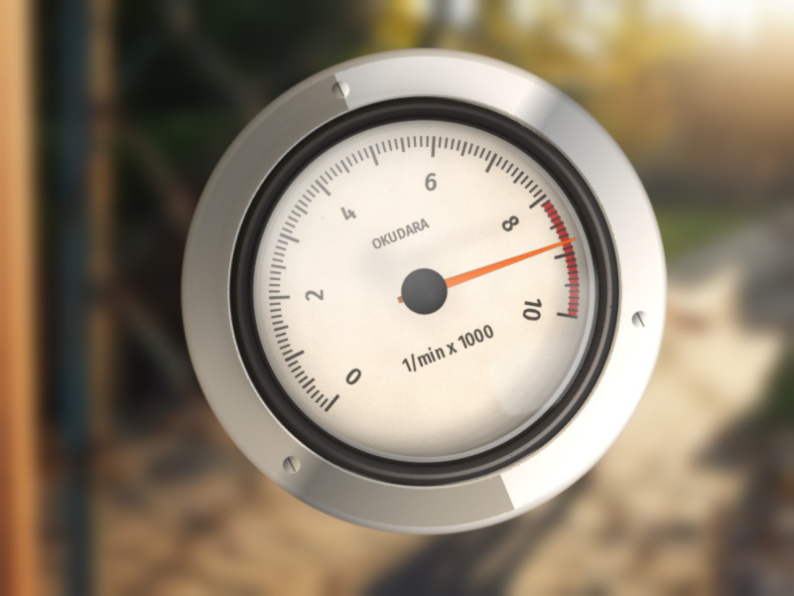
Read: 8800rpm
